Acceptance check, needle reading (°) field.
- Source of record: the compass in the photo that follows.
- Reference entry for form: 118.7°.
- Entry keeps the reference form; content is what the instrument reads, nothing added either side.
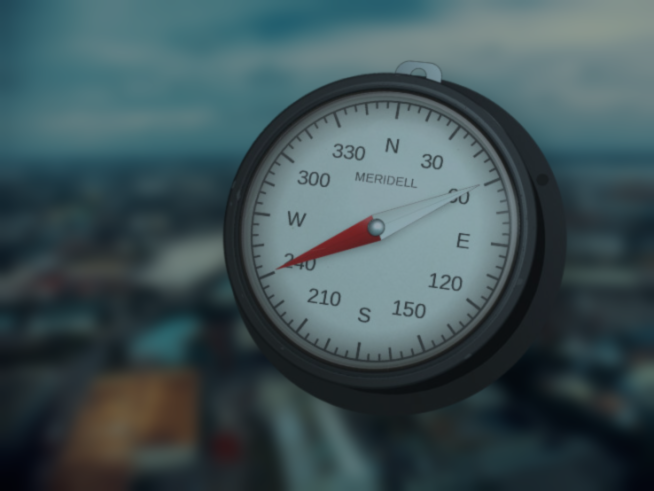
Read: 240°
